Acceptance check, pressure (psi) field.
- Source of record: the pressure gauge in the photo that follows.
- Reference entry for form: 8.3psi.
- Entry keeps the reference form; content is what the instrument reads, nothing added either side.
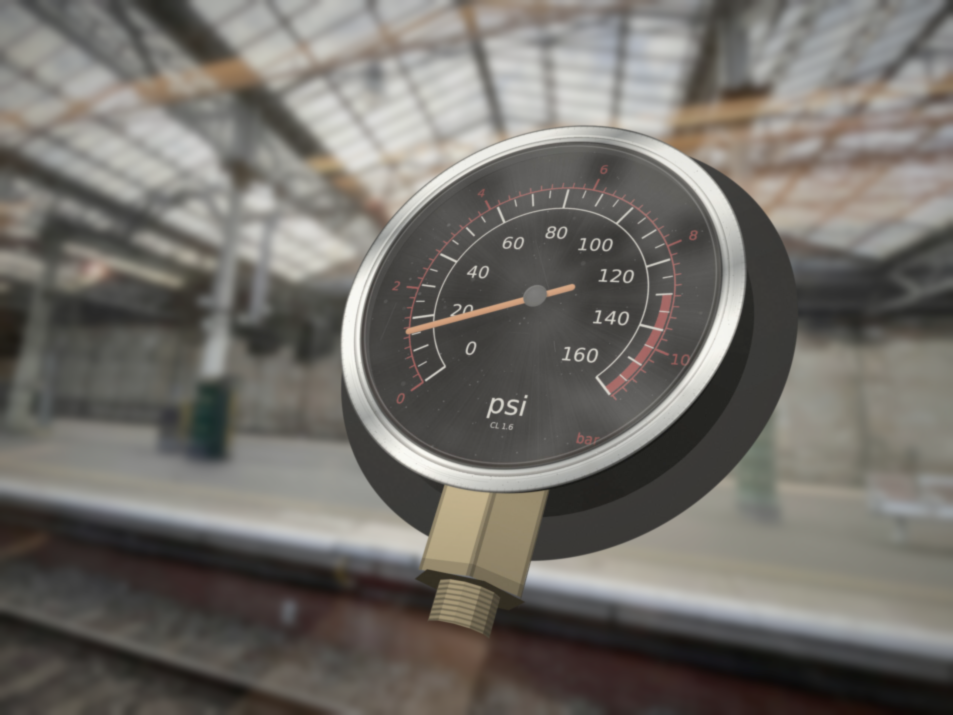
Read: 15psi
